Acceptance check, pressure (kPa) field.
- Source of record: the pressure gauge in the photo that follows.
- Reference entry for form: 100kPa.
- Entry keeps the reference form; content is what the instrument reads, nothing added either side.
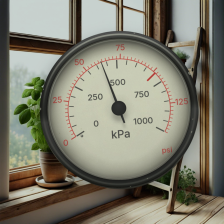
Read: 425kPa
